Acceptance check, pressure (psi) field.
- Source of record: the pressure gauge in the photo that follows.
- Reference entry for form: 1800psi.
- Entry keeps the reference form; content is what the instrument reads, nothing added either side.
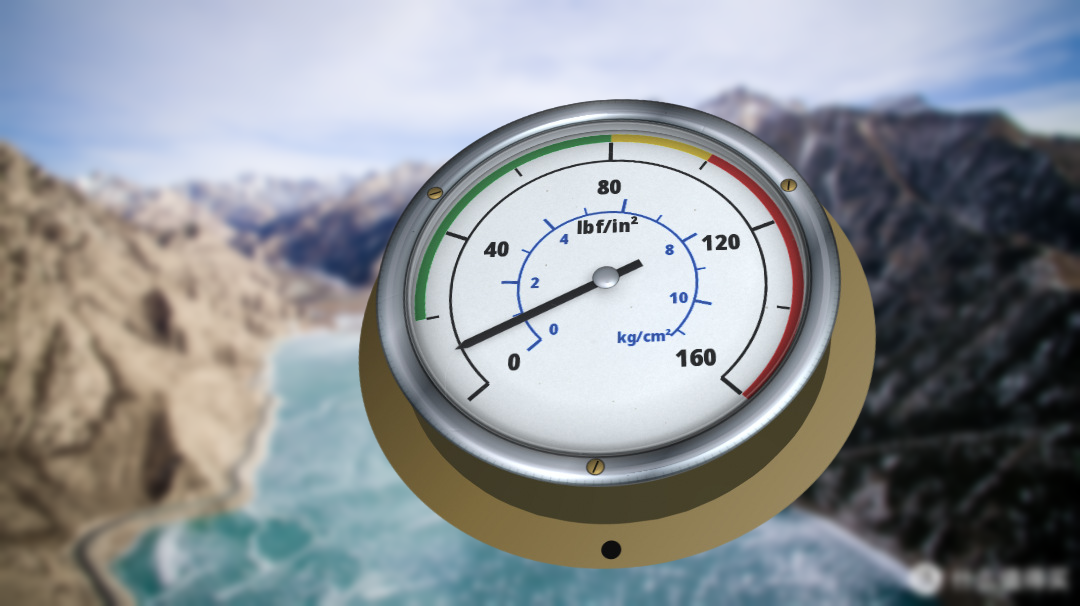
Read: 10psi
